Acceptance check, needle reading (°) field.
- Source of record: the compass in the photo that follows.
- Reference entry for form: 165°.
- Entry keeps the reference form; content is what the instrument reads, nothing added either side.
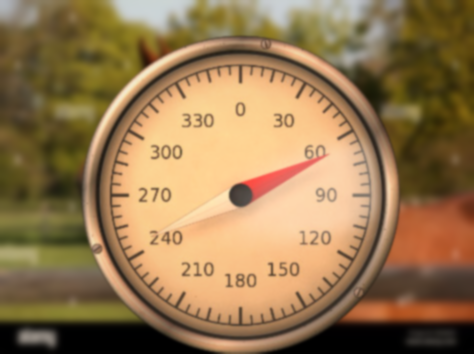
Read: 65°
